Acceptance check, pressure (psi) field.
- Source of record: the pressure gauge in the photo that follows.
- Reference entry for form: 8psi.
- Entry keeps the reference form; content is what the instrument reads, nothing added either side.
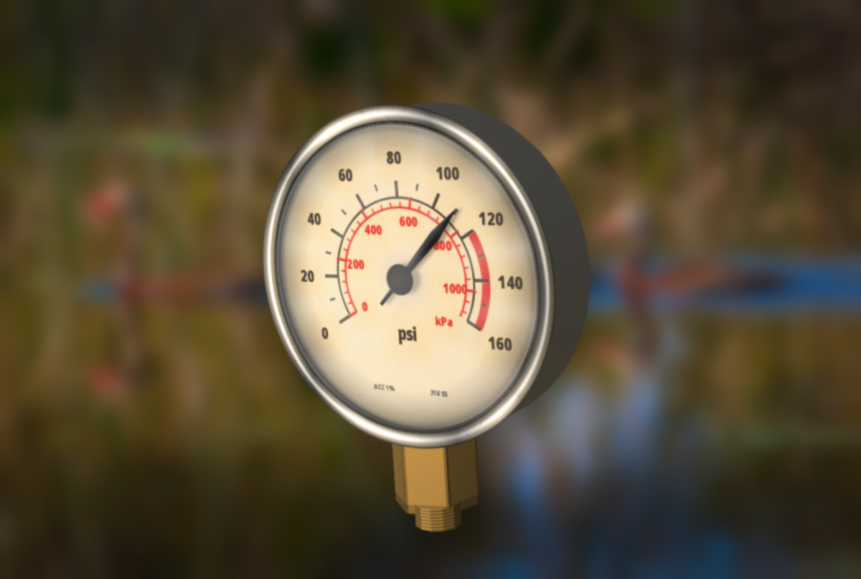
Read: 110psi
